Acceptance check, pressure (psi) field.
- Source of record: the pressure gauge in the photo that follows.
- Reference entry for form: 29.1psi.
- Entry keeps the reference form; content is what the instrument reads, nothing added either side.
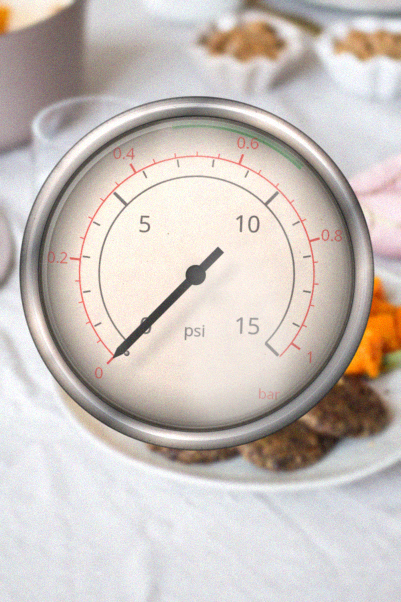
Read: 0psi
